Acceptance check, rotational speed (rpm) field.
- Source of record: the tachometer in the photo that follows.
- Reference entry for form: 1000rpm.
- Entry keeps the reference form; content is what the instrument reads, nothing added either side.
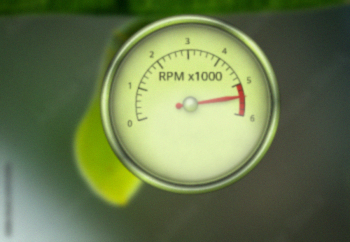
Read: 5400rpm
